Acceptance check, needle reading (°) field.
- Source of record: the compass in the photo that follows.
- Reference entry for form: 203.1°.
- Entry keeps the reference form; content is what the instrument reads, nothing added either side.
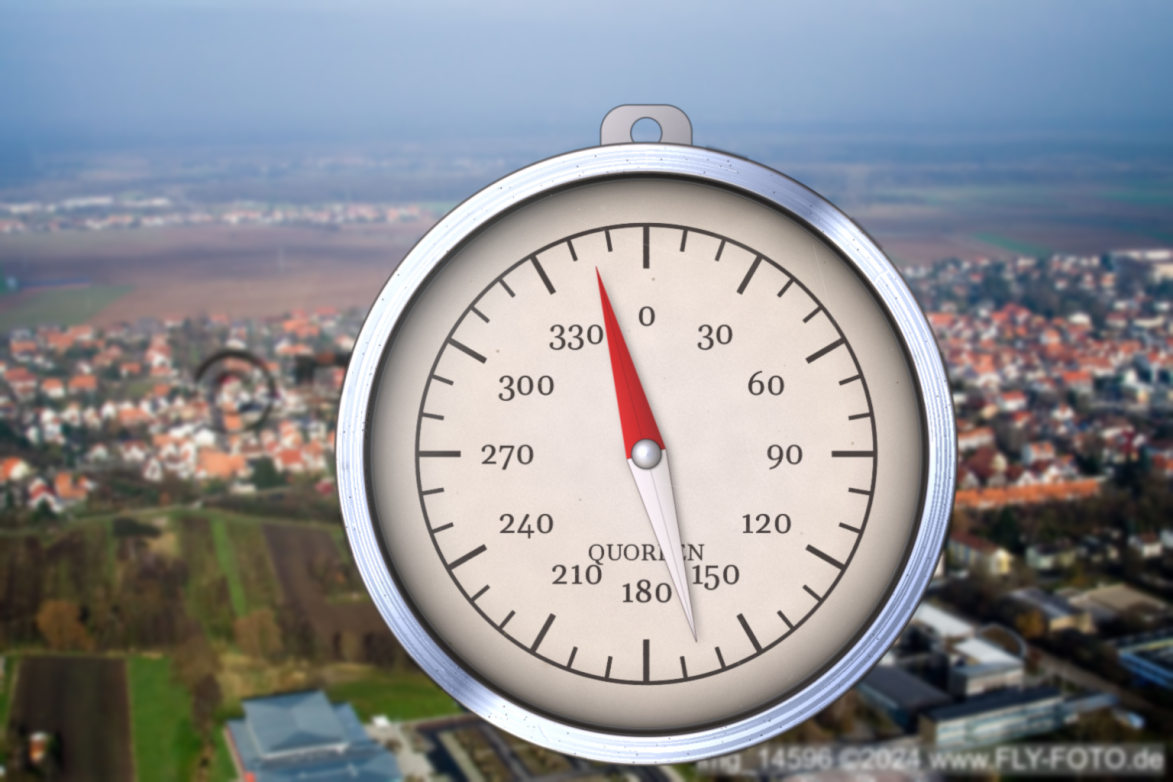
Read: 345°
